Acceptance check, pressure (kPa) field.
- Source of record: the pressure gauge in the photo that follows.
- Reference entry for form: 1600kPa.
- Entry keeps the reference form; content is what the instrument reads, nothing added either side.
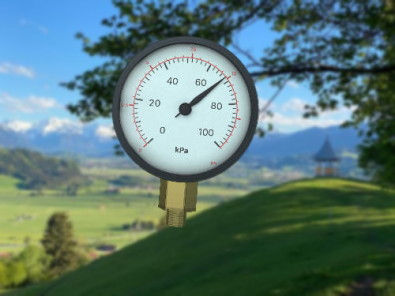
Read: 68kPa
